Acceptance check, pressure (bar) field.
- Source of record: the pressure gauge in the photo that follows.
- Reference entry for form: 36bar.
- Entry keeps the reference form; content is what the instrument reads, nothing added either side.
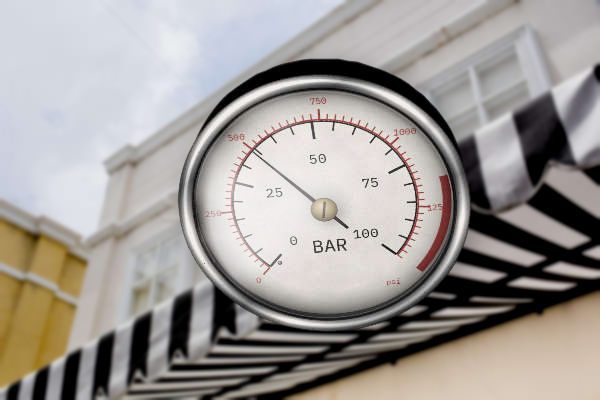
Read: 35bar
